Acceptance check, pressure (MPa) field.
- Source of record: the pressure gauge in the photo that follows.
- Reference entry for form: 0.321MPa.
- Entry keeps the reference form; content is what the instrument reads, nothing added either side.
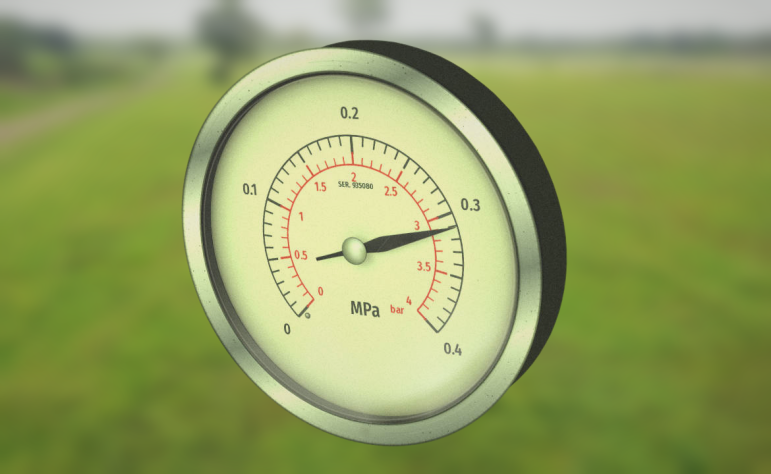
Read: 0.31MPa
